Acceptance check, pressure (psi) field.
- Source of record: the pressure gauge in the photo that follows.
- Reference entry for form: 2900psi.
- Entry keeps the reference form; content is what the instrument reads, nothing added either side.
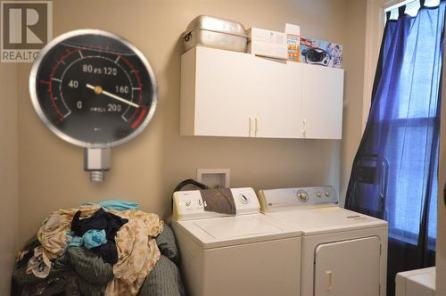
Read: 180psi
